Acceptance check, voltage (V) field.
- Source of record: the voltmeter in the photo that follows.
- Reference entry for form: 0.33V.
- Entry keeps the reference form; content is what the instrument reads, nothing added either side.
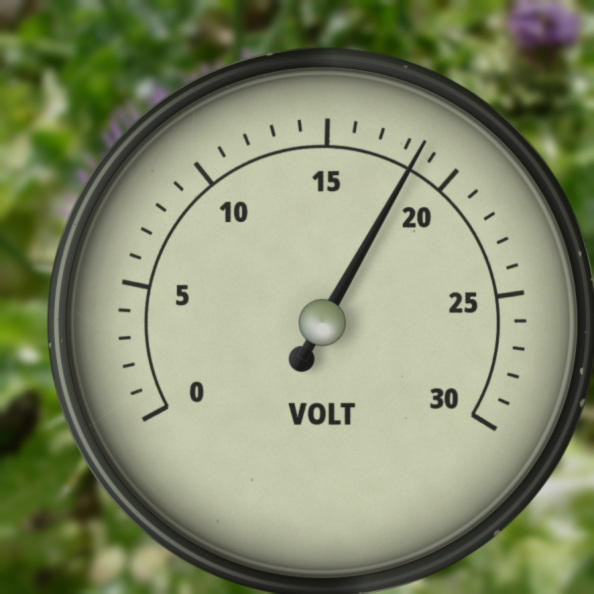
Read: 18.5V
